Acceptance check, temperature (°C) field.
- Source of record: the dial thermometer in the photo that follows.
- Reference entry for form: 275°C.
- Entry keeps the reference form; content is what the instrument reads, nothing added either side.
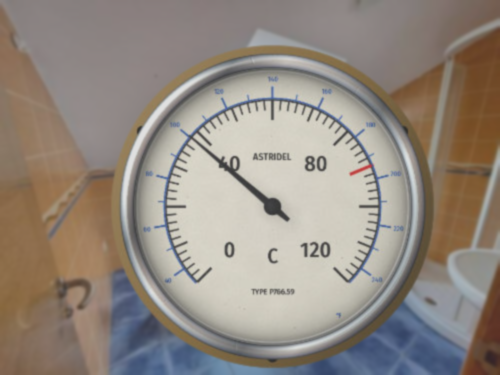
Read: 38°C
